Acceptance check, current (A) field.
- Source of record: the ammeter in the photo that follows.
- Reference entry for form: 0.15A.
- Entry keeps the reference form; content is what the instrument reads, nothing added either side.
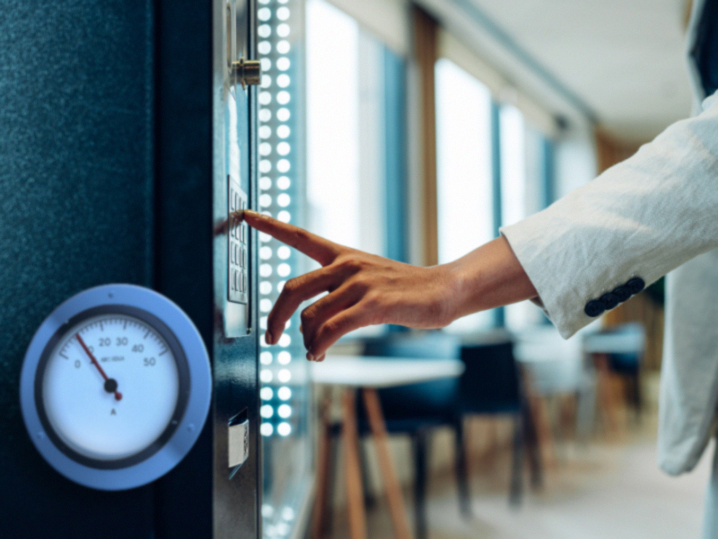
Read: 10A
